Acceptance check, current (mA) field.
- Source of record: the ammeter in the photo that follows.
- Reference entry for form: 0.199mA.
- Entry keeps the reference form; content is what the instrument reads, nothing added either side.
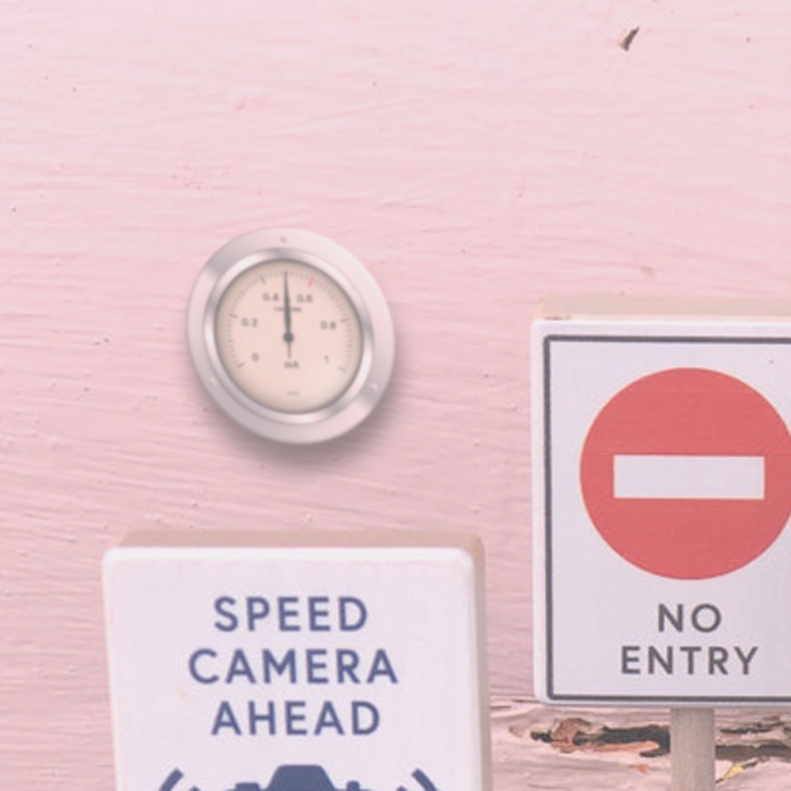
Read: 0.5mA
